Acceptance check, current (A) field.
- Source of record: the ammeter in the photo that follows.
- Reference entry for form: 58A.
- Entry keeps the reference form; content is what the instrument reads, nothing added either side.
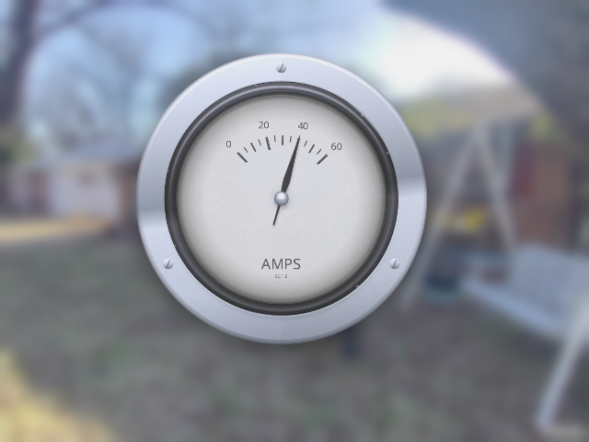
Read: 40A
